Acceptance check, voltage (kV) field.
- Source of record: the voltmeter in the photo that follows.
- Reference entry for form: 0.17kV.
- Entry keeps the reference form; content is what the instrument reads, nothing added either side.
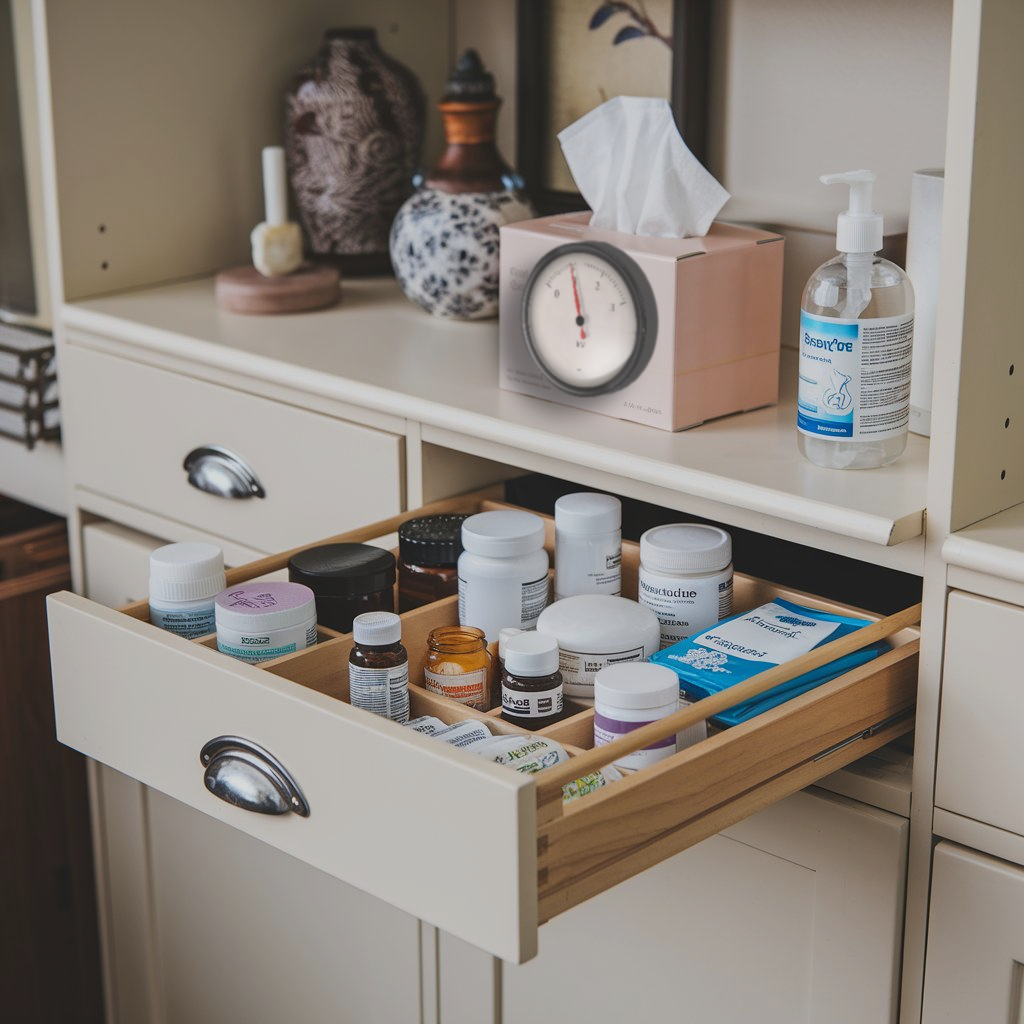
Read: 1kV
